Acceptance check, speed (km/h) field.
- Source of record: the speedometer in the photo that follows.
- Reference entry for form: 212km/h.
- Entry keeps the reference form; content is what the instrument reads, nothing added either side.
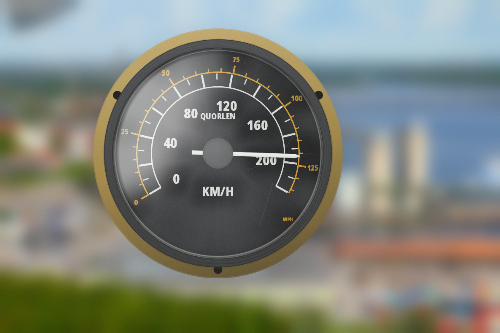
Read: 195km/h
